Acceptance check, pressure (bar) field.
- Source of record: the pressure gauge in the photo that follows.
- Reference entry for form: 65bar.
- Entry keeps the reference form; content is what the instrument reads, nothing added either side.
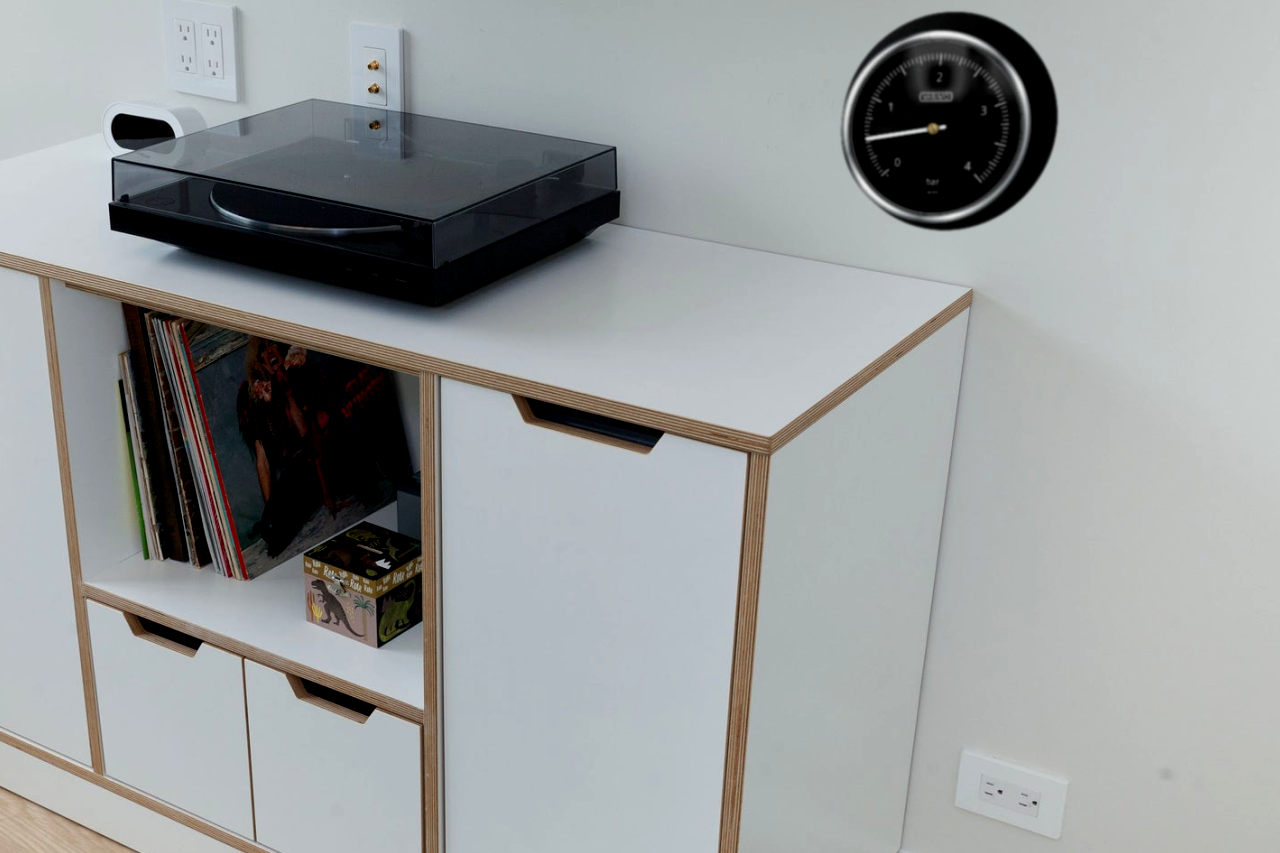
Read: 0.5bar
